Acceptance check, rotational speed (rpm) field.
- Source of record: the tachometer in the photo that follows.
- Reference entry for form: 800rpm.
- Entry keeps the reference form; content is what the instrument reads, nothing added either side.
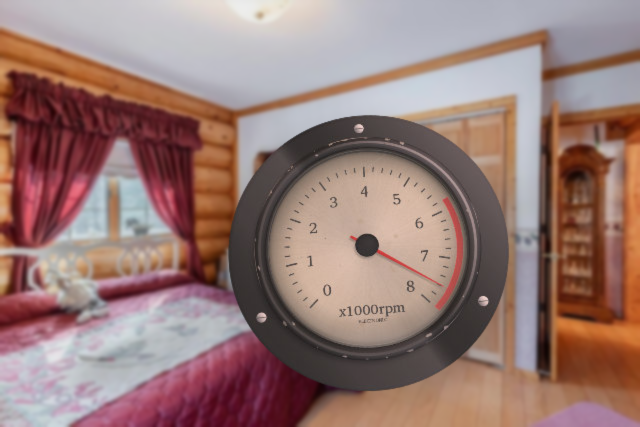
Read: 7600rpm
